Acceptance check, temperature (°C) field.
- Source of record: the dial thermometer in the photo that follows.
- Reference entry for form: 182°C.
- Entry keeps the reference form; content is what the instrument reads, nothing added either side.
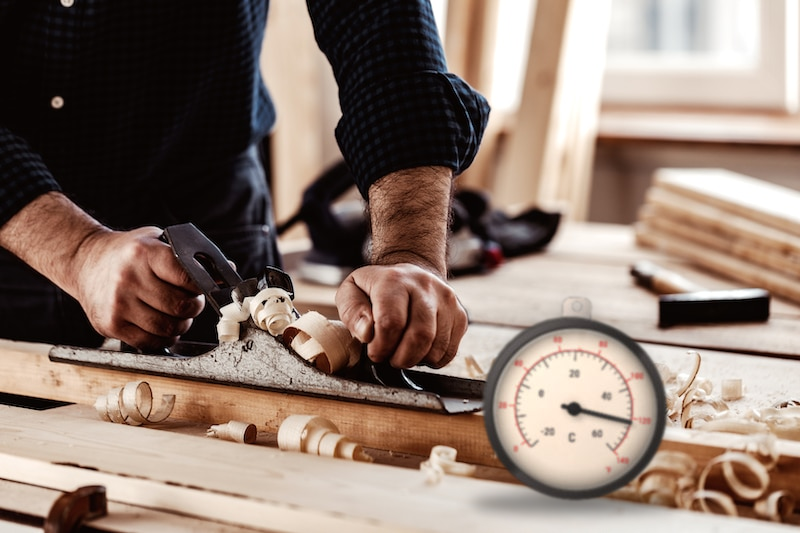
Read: 50°C
